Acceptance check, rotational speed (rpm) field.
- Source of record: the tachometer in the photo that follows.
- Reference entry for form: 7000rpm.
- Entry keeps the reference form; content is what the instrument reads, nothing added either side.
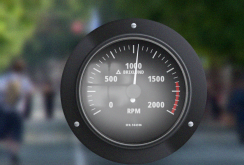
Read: 1050rpm
